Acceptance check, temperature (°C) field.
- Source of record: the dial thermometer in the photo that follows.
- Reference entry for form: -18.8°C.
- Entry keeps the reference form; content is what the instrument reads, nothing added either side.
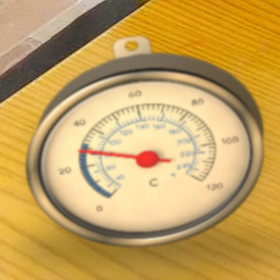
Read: 30°C
